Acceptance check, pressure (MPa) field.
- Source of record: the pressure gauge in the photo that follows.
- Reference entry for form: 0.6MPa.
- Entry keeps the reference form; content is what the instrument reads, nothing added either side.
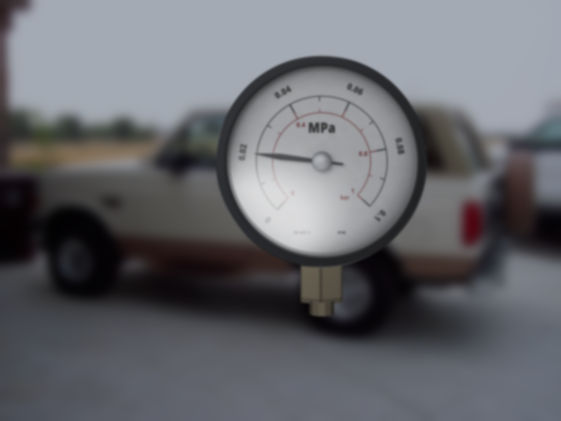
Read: 0.02MPa
